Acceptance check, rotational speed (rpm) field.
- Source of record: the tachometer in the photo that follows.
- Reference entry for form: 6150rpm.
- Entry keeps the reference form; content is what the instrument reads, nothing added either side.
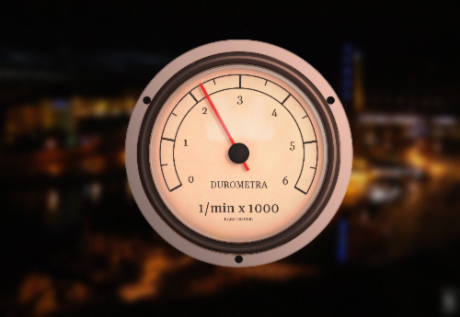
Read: 2250rpm
